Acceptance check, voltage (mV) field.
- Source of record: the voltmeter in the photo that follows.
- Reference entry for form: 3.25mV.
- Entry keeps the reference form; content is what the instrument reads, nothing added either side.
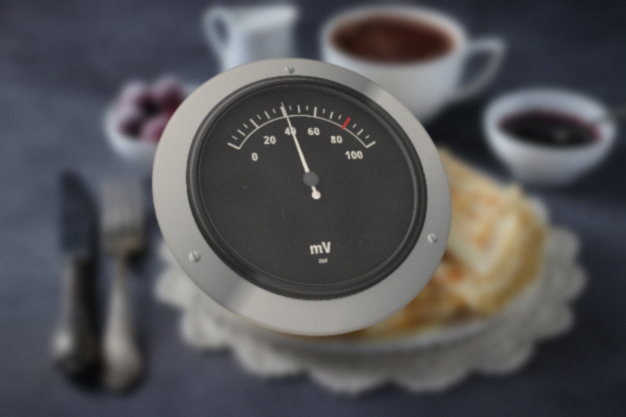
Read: 40mV
